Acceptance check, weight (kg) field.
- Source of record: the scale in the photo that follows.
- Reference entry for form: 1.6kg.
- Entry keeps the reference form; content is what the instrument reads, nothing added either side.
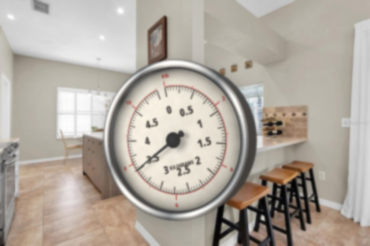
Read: 3.5kg
